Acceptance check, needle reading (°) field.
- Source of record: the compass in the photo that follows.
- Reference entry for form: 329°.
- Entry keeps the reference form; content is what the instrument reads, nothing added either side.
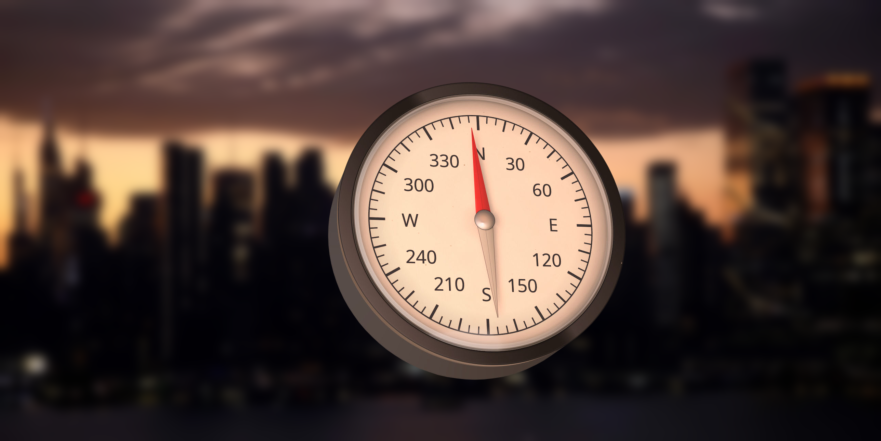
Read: 355°
